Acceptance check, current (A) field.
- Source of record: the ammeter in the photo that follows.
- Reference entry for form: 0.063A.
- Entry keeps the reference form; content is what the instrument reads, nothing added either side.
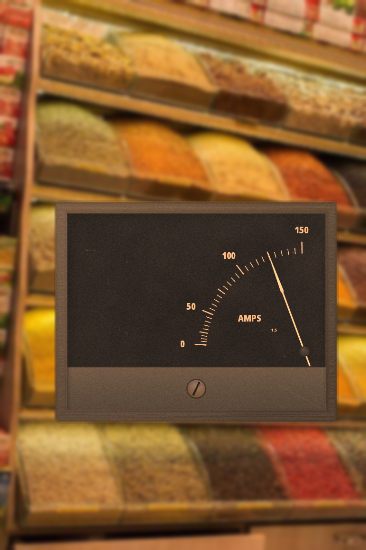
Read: 125A
